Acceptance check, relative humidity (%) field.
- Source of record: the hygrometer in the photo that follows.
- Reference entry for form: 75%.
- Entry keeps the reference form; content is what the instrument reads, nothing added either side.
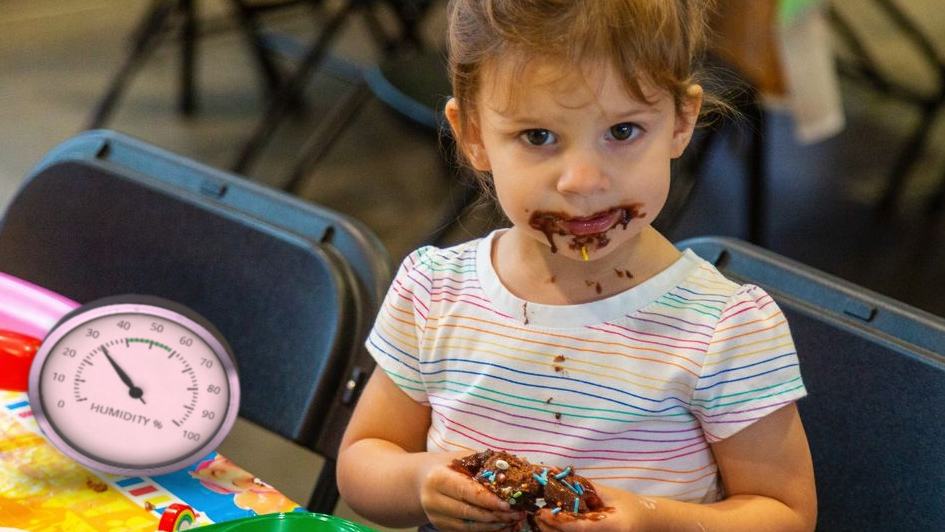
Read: 30%
